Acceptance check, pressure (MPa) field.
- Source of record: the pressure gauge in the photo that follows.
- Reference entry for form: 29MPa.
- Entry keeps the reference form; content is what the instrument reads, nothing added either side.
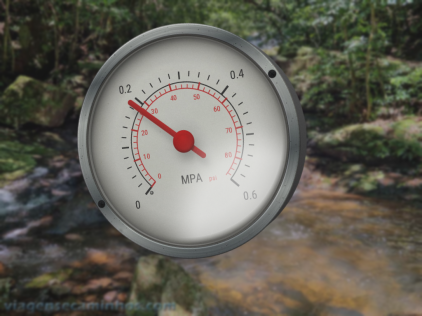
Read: 0.19MPa
